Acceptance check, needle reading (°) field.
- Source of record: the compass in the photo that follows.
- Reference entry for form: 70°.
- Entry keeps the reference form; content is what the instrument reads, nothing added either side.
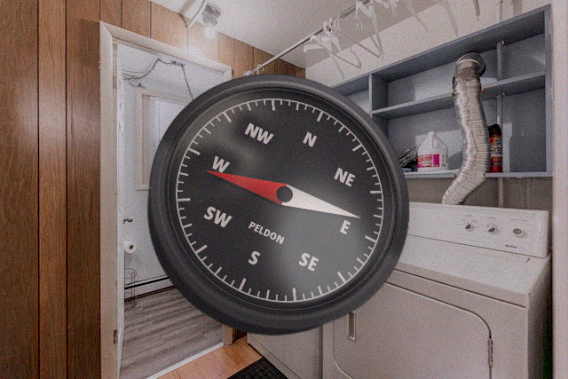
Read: 260°
